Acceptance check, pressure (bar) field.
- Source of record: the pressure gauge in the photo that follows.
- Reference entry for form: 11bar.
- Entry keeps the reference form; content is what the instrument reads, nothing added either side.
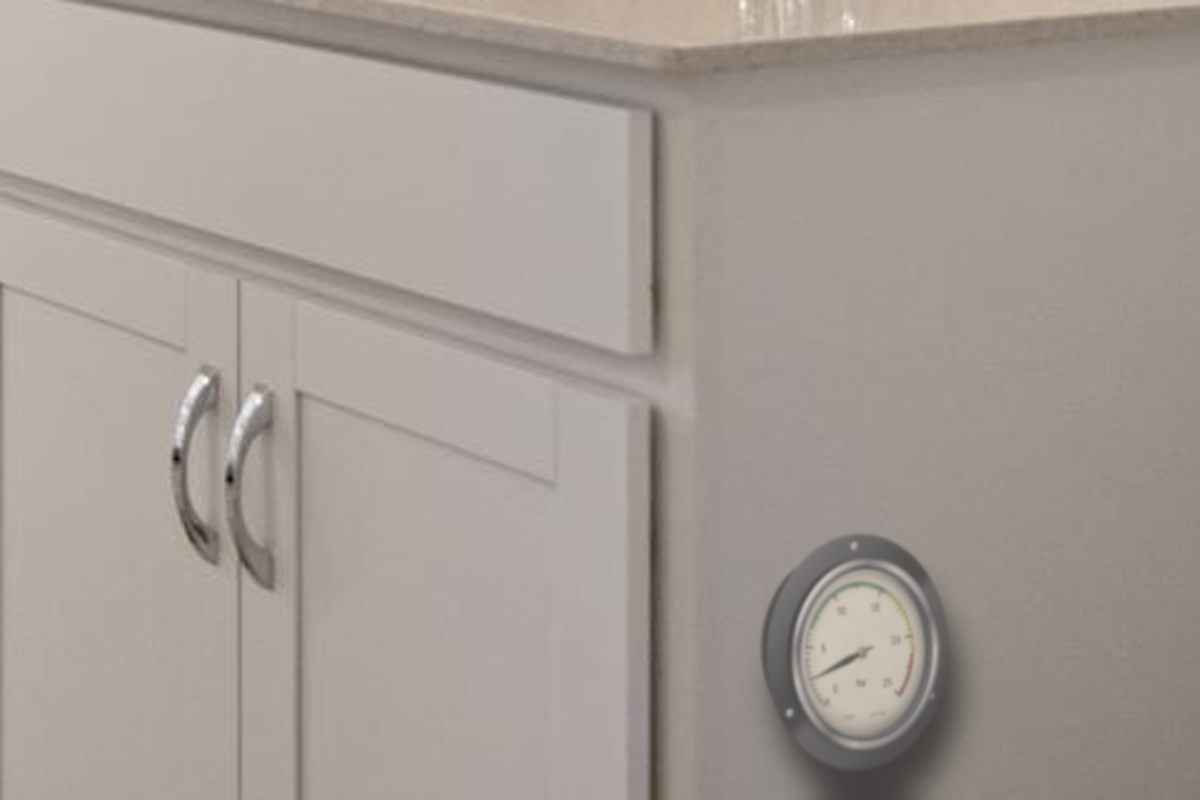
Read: 2.5bar
